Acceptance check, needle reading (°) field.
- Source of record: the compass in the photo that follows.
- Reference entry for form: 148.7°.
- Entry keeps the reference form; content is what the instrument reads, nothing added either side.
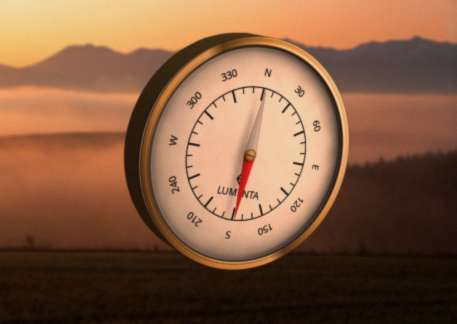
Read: 180°
